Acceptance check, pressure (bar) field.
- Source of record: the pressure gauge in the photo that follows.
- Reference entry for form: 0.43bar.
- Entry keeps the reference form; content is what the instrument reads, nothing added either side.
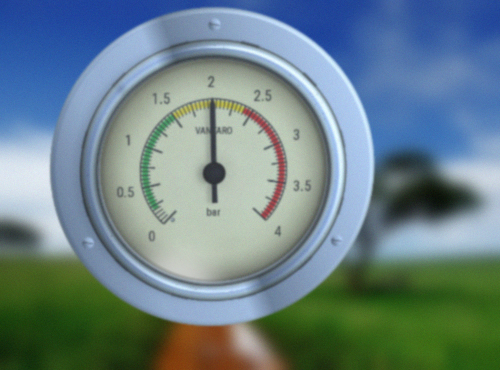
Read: 2bar
